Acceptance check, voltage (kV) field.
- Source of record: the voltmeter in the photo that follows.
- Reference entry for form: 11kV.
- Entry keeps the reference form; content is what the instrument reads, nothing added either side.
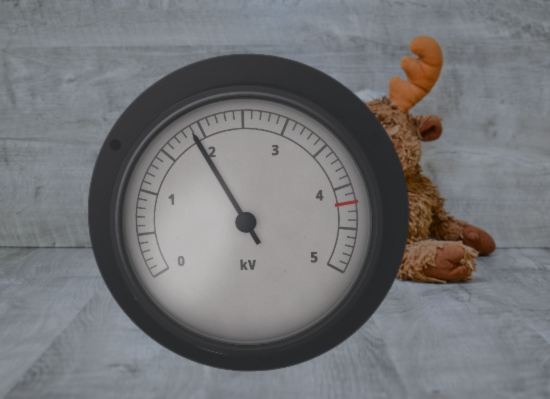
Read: 1.9kV
